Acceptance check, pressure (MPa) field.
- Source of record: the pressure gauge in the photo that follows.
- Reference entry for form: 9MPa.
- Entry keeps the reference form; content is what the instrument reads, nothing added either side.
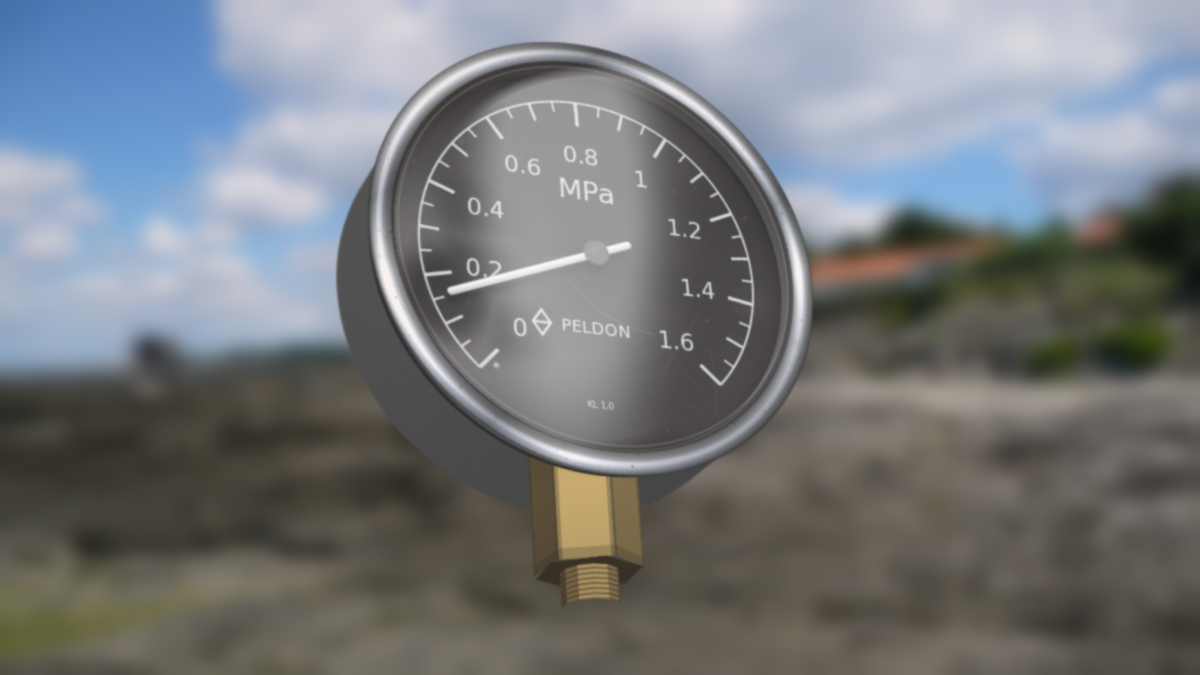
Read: 0.15MPa
